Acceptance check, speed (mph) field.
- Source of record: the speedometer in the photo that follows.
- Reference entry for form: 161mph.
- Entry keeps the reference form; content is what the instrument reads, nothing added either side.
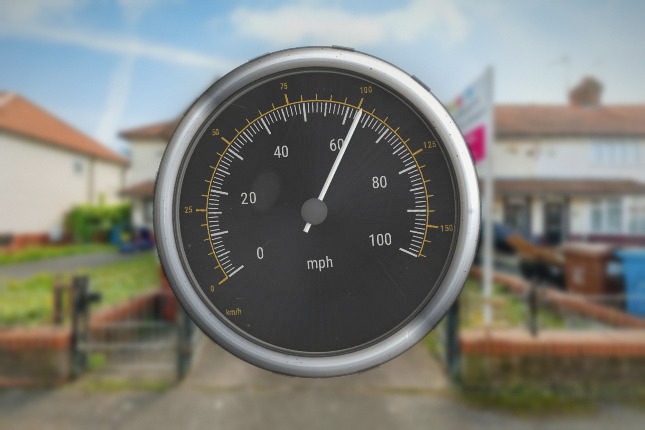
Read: 63mph
